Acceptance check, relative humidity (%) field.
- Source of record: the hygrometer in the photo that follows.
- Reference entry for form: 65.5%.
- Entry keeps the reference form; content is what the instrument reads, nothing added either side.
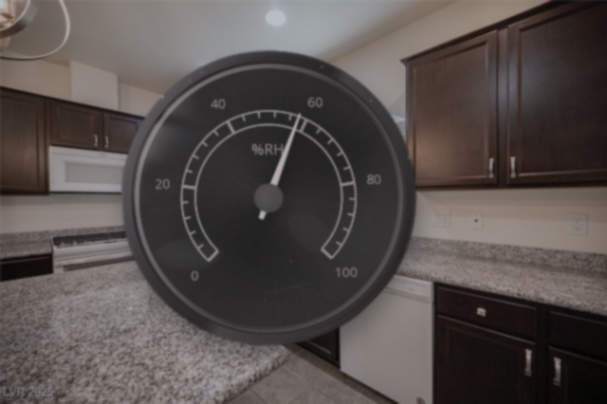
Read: 58%
